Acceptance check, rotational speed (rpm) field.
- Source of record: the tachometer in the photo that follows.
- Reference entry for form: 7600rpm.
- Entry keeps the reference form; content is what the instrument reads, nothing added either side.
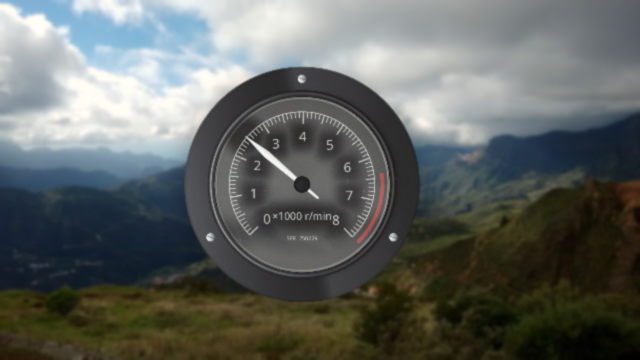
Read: 2500rpm
